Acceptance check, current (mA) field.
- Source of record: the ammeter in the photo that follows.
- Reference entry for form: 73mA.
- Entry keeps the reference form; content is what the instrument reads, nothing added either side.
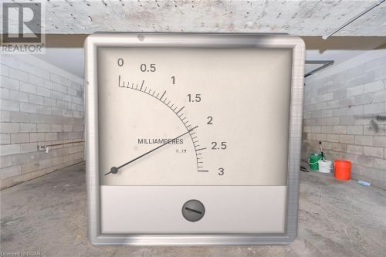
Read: 2mA
